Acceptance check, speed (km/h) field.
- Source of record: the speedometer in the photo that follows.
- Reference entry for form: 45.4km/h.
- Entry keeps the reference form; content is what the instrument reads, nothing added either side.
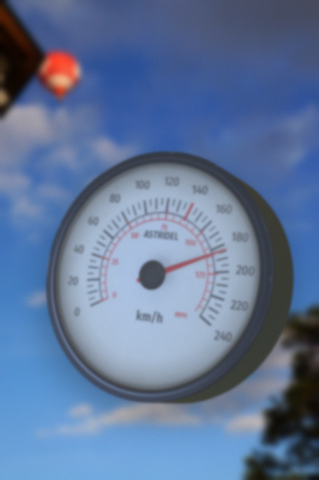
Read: 185km/h
